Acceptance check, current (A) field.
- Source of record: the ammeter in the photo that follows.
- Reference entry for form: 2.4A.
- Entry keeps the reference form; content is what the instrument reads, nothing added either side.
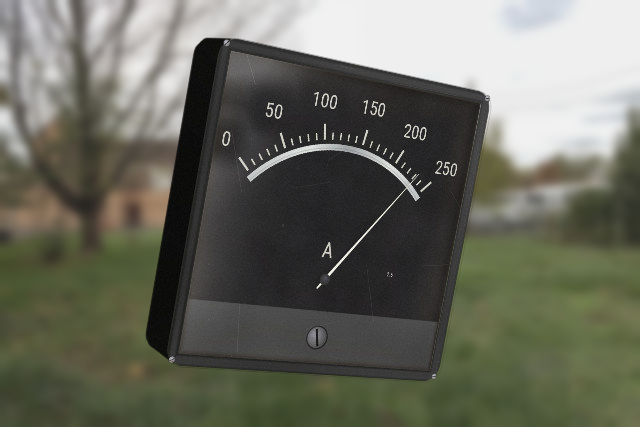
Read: 230A
